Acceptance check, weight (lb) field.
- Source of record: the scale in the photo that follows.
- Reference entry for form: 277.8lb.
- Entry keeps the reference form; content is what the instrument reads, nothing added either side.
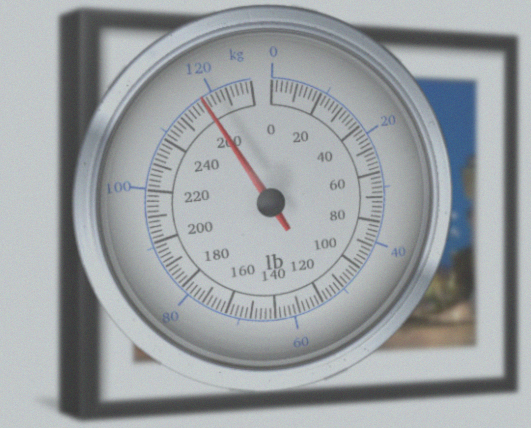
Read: 260lb
